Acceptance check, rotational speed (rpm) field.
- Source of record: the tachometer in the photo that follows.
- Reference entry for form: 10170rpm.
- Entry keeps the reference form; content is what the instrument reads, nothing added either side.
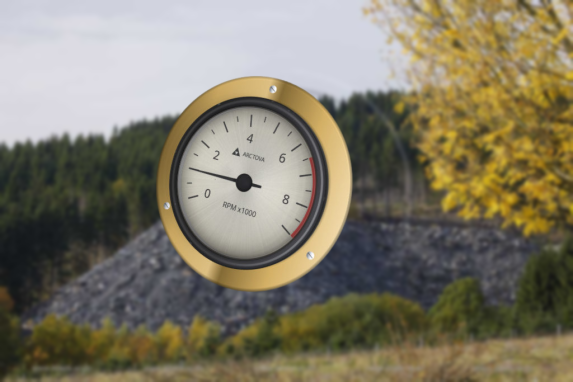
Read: 1000rpm
